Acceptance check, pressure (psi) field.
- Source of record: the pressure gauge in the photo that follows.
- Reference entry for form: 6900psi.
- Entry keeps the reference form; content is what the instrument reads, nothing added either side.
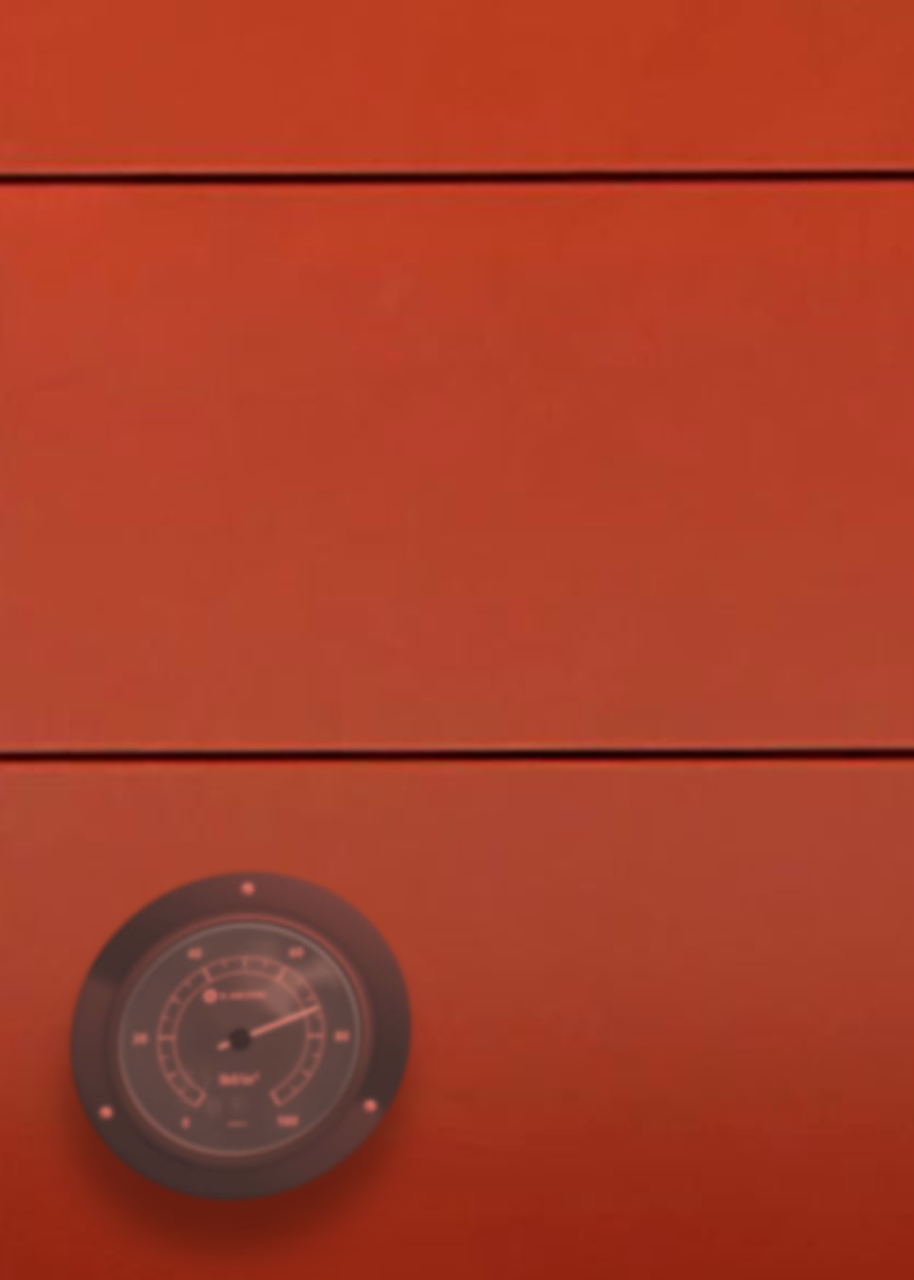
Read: 72.5psi
